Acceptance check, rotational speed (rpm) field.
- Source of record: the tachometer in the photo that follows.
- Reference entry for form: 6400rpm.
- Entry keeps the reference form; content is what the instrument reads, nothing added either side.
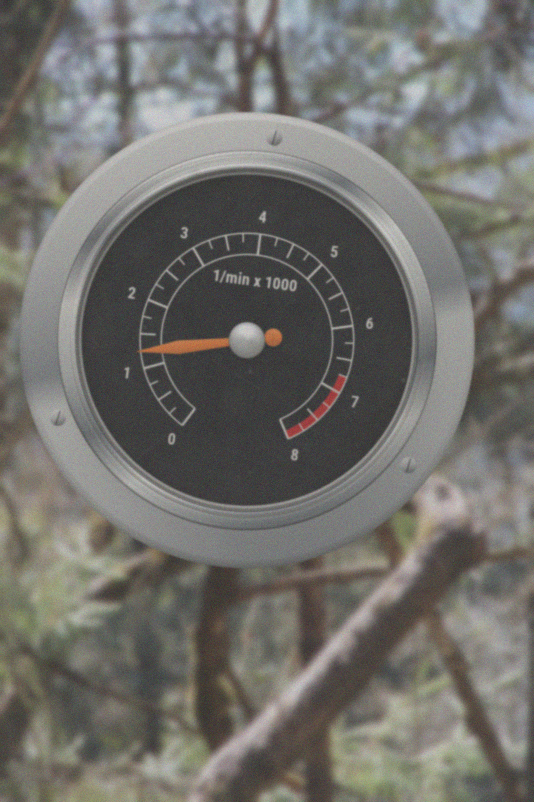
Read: 1250rpm
